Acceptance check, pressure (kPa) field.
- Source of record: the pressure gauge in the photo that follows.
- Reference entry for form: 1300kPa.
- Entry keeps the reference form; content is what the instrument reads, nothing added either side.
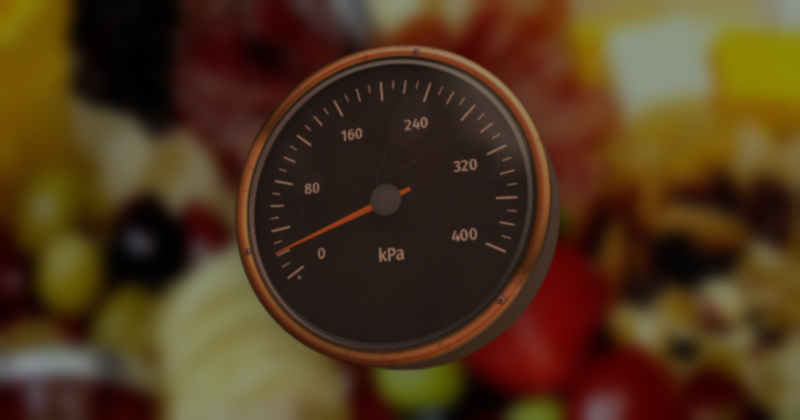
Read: 20kPa
